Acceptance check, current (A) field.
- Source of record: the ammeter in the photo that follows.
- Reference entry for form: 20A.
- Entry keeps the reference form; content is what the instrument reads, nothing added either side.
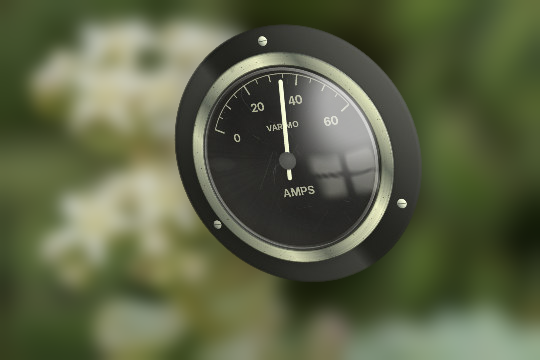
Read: 35A
